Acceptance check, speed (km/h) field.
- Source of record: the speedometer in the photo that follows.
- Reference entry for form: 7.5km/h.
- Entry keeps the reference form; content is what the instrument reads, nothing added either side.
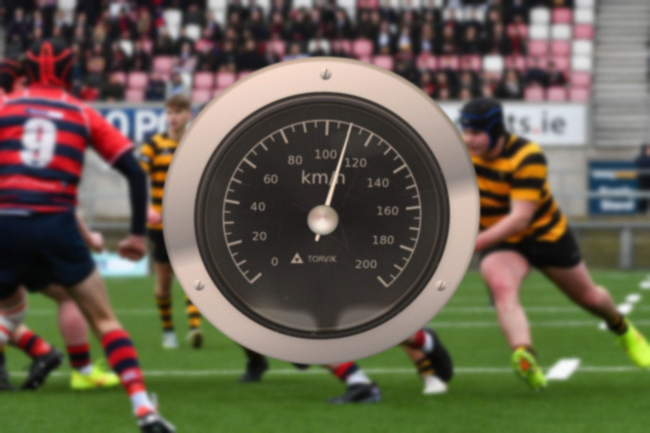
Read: 110km/h
